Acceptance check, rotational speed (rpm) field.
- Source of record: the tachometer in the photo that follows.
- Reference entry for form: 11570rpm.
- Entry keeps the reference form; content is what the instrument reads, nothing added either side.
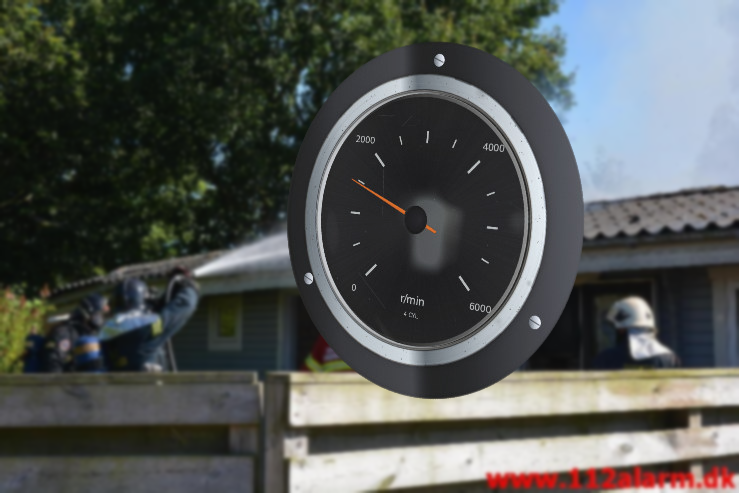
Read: 1500rpm
